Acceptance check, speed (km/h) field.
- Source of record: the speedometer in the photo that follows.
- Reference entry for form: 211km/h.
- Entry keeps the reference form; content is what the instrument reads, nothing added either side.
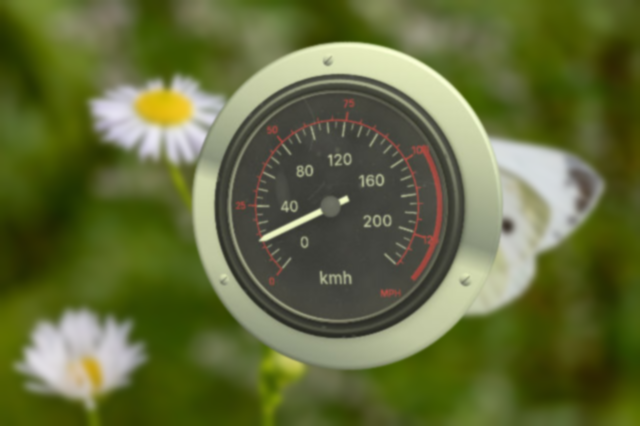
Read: 20km/h
